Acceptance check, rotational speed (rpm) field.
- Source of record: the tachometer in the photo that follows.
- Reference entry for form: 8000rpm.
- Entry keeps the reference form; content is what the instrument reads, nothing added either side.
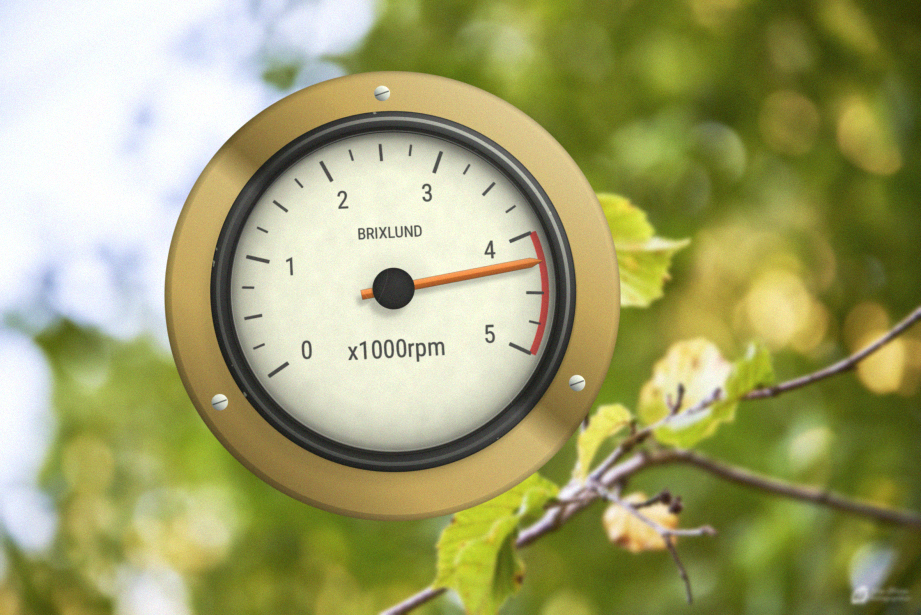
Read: 4250rpm
